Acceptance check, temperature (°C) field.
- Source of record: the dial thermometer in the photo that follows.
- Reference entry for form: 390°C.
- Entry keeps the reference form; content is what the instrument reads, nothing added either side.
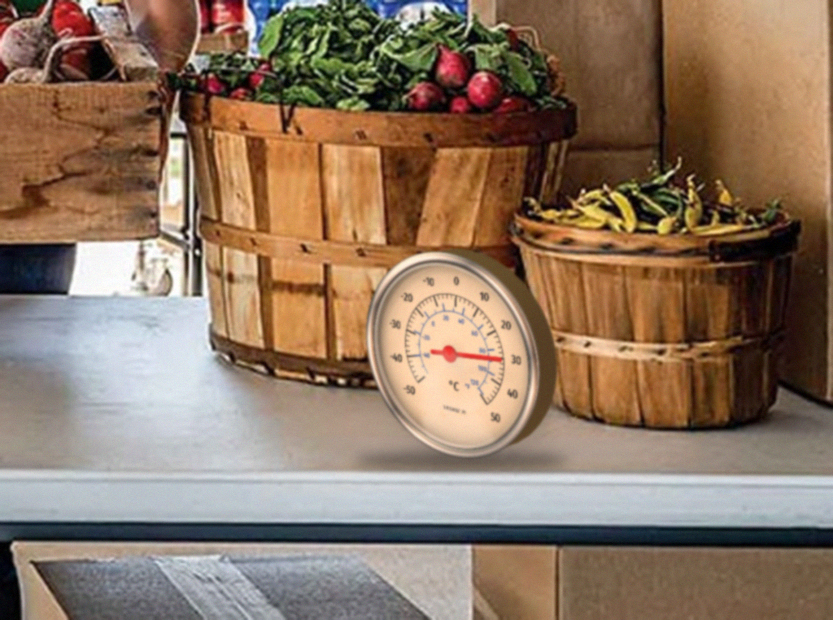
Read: 30°C
